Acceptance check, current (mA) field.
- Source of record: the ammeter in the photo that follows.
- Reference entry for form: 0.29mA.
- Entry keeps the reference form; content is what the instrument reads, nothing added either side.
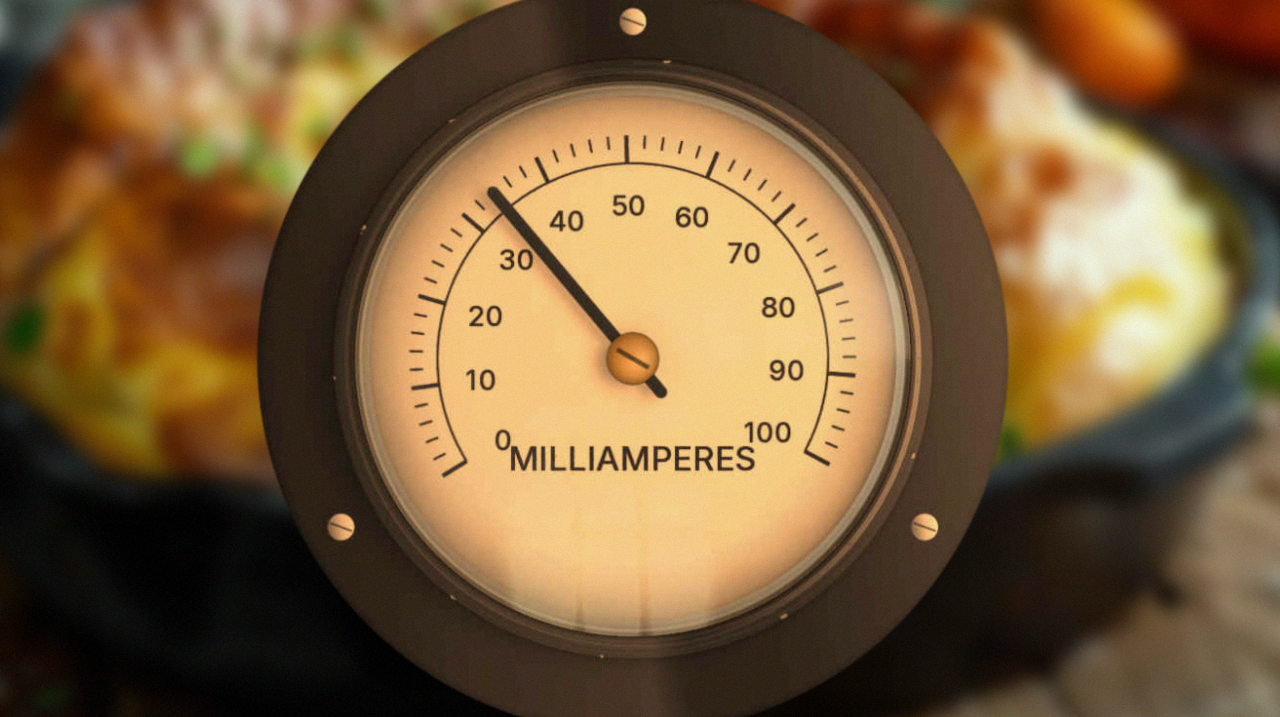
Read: 34mA
